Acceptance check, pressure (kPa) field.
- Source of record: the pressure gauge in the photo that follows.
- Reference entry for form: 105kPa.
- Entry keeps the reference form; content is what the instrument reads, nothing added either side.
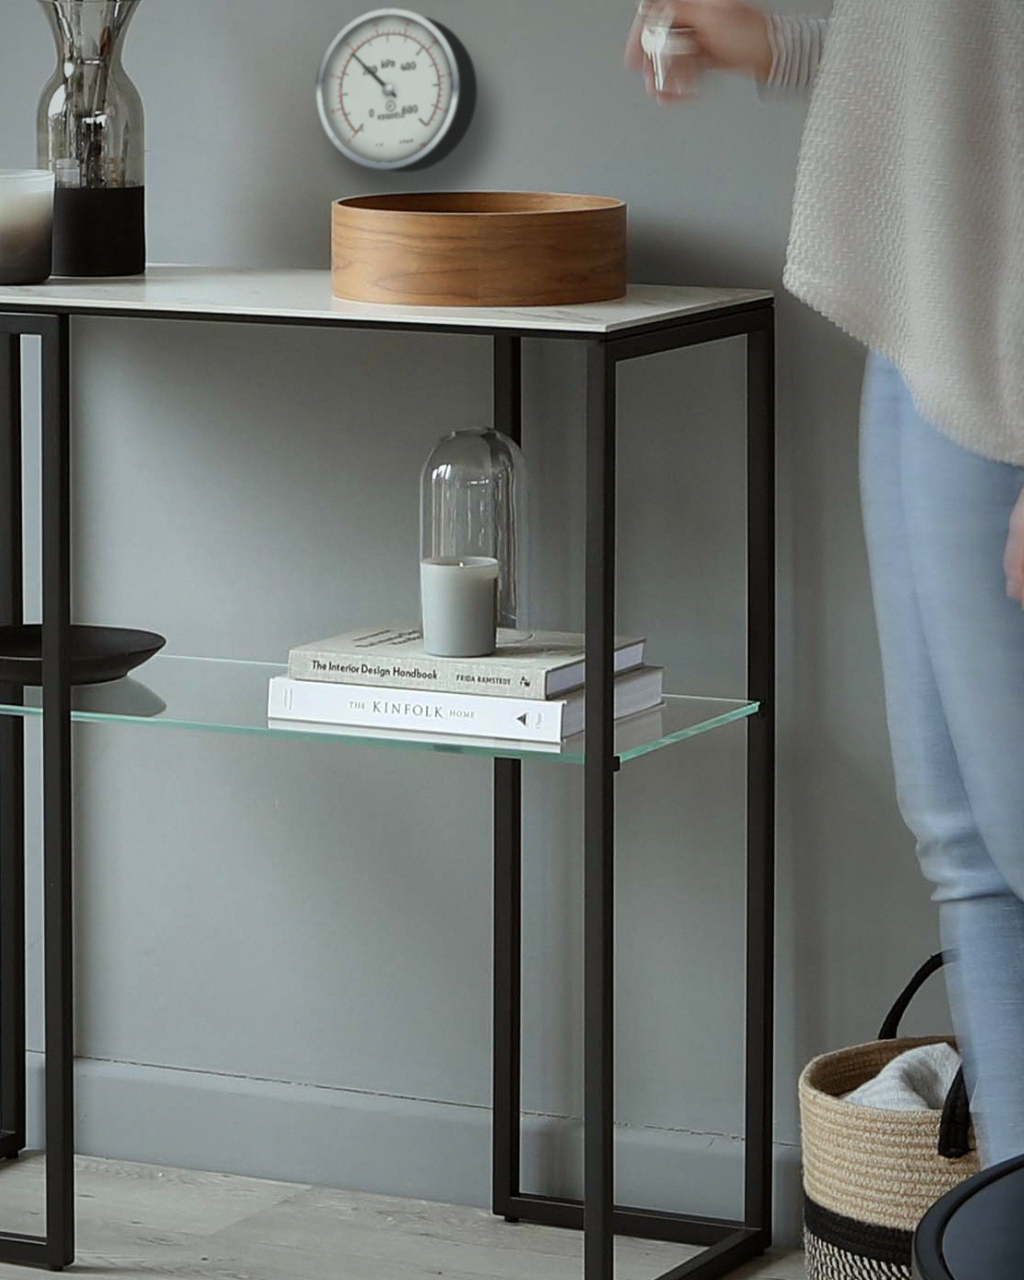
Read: 200kPa
